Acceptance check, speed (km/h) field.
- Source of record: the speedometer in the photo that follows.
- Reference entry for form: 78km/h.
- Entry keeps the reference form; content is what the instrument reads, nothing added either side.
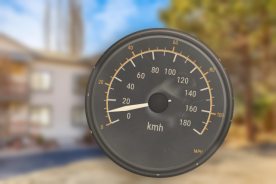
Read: 10km/h
